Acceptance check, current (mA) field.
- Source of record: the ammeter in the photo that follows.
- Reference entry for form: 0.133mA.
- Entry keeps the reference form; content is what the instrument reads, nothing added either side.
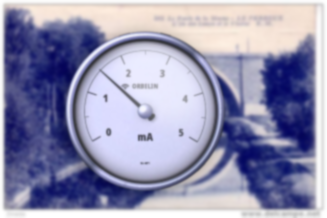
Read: 1.5mA
